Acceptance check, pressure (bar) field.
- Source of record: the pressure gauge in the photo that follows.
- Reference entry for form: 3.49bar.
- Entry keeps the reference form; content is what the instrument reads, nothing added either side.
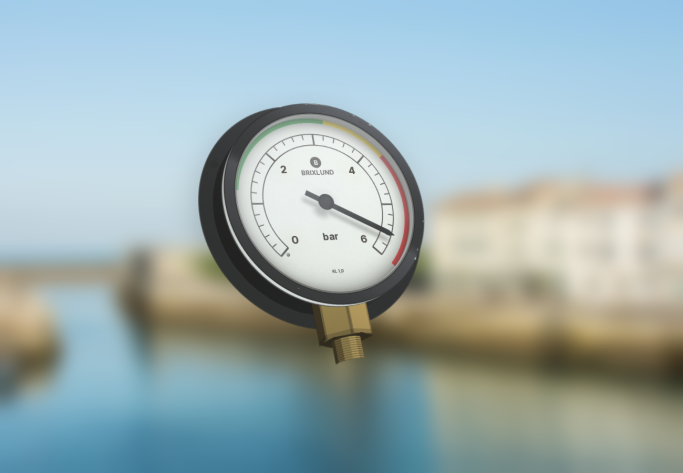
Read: 5.6bar
